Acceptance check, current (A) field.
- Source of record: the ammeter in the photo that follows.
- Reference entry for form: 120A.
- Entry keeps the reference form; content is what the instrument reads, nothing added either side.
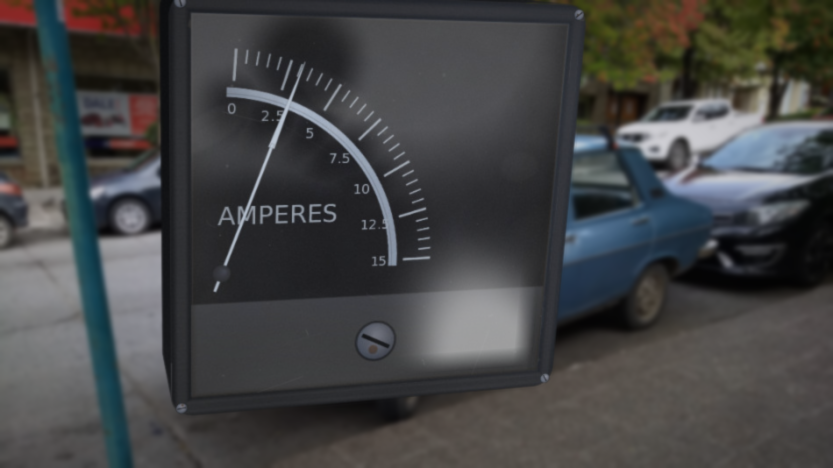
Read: 3A
